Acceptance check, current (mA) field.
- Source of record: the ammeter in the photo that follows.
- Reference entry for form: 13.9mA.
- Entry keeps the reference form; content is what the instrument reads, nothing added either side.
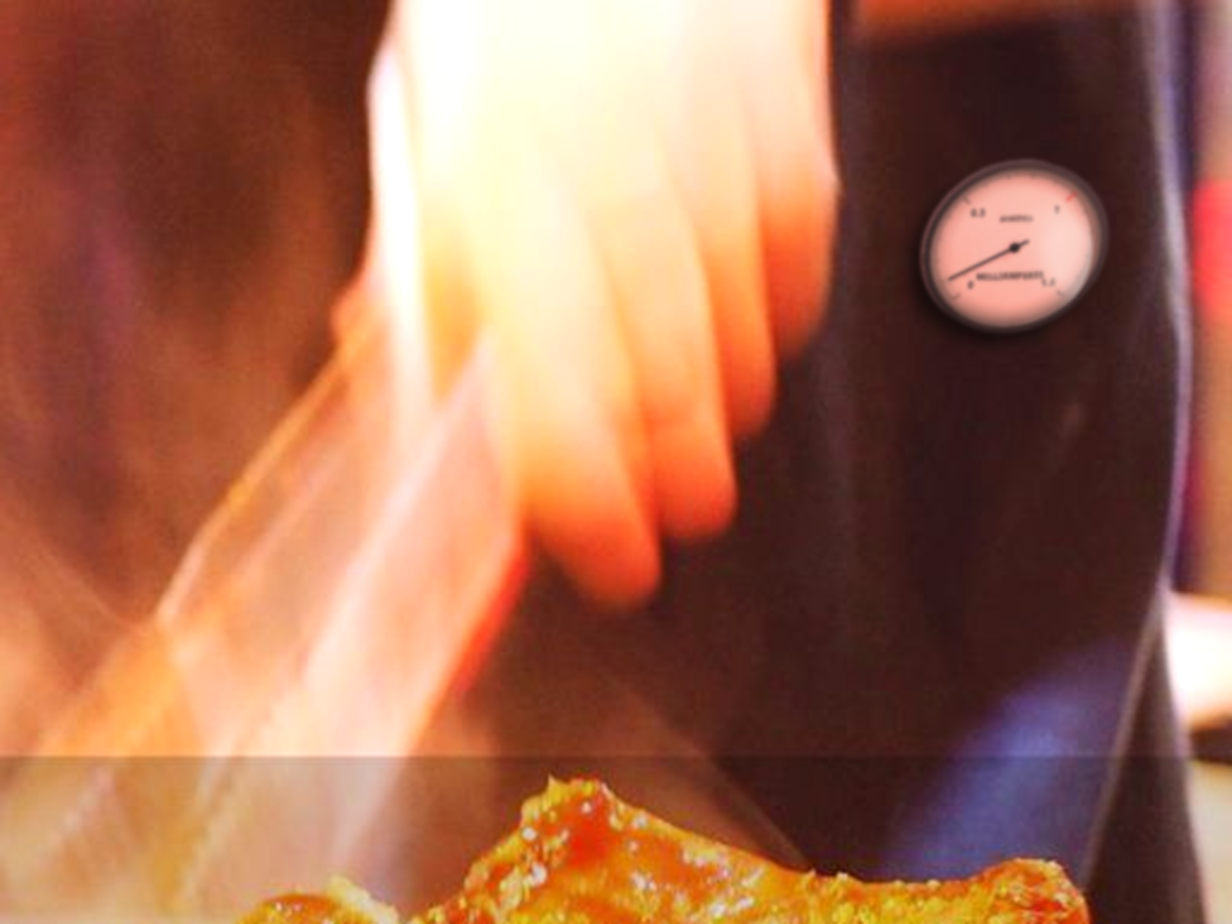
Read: 0.1mA
